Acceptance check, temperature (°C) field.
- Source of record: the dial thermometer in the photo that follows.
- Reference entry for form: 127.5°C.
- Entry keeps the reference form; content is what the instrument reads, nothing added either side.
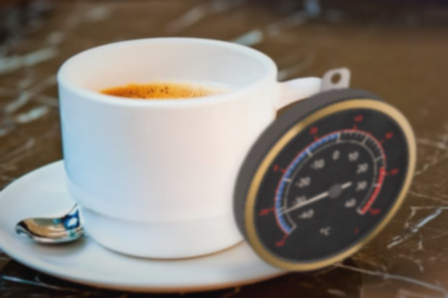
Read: -30°C
